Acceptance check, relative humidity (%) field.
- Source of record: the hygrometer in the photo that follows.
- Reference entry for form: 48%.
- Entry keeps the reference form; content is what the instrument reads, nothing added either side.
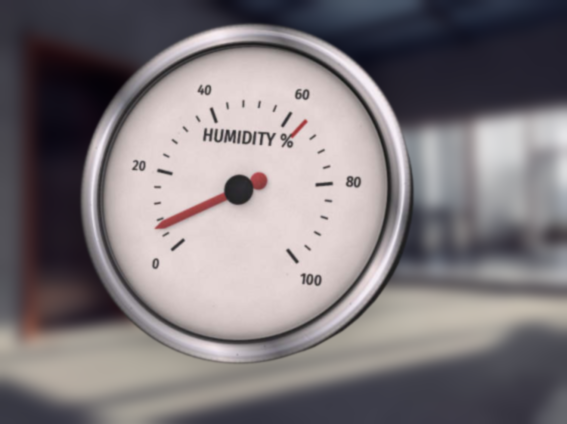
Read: 6%
